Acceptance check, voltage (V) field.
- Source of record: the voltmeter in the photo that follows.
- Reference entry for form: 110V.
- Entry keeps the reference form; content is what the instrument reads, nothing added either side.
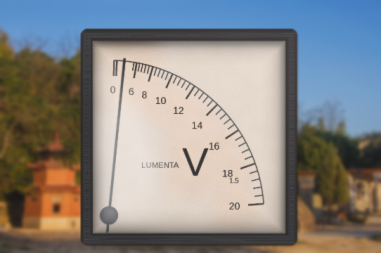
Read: 4V
